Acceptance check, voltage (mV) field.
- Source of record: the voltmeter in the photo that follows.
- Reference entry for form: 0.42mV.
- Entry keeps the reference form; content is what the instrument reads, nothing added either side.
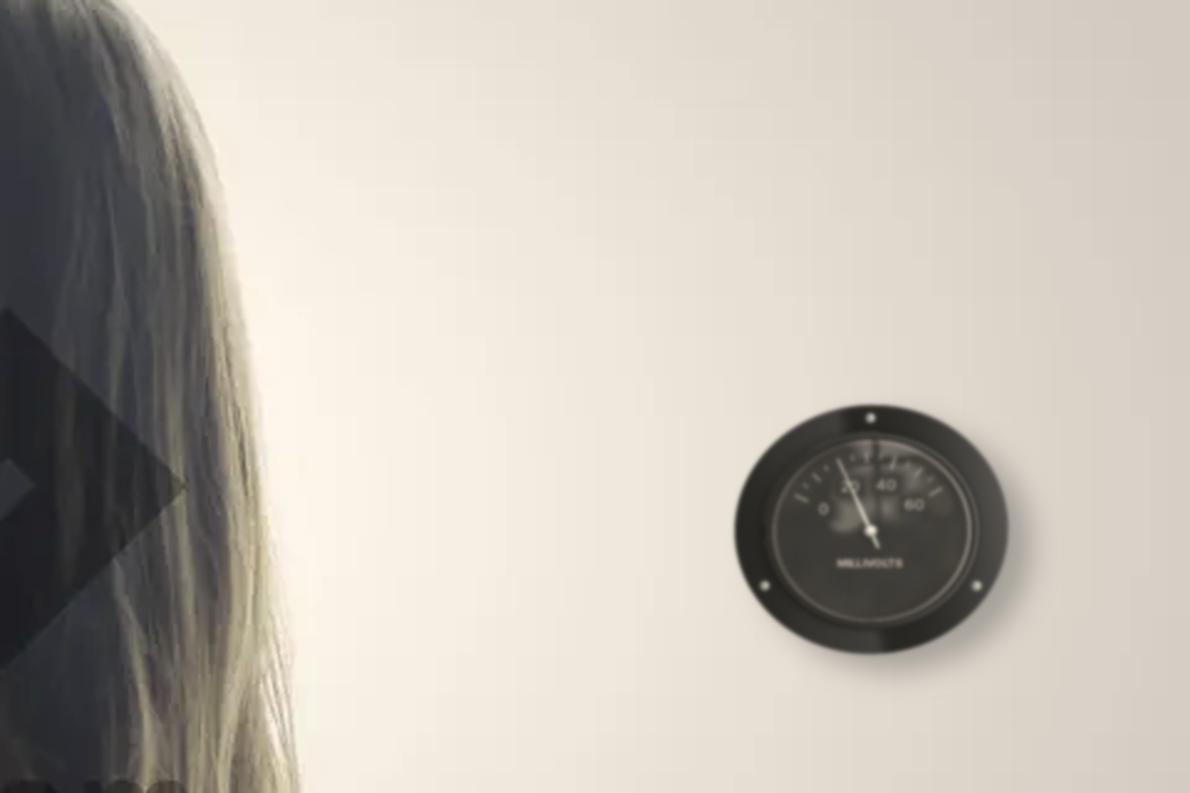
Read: 20mV
